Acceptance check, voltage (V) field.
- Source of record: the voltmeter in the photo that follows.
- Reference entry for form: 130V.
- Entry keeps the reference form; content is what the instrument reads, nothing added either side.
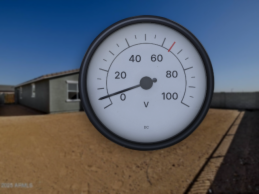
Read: 5V
